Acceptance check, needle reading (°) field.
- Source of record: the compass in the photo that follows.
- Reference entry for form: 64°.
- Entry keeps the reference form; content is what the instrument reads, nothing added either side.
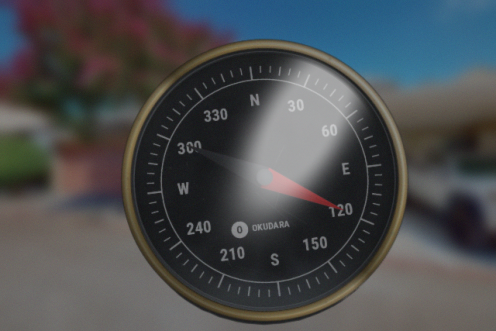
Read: 120°
